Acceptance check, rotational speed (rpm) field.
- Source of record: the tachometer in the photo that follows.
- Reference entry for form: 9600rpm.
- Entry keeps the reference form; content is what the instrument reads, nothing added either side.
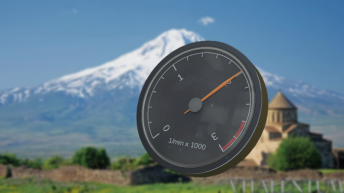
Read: 2000rpm
